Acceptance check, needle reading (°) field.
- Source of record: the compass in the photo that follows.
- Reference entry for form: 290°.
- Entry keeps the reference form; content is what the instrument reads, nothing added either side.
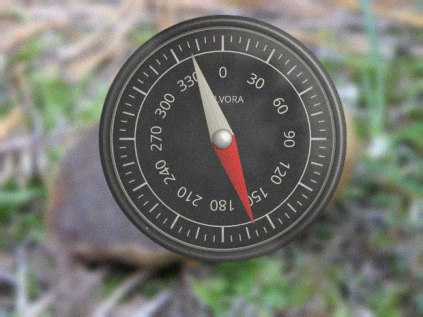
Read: 160°
